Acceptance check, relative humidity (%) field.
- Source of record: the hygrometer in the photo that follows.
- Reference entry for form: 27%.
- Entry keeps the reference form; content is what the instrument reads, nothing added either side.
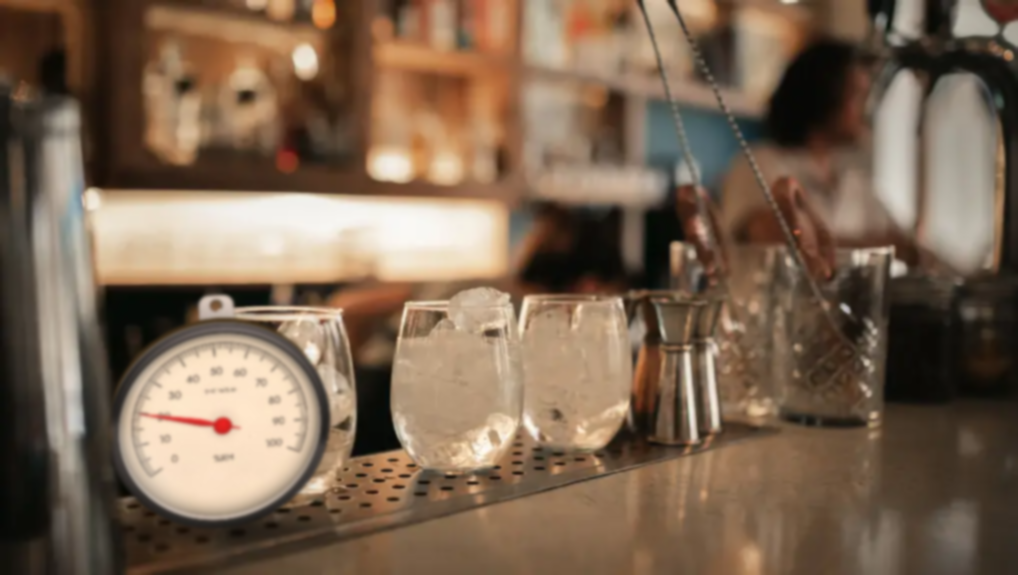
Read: 20%
